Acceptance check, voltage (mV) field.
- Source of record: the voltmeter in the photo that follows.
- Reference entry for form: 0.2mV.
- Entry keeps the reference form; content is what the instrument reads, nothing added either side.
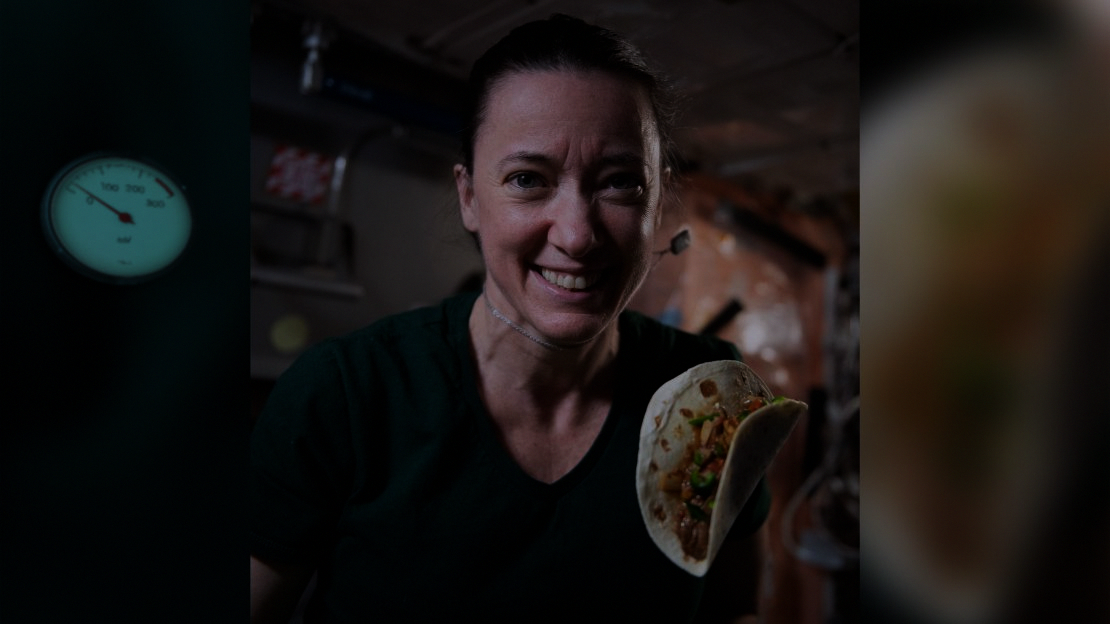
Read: 20mV
